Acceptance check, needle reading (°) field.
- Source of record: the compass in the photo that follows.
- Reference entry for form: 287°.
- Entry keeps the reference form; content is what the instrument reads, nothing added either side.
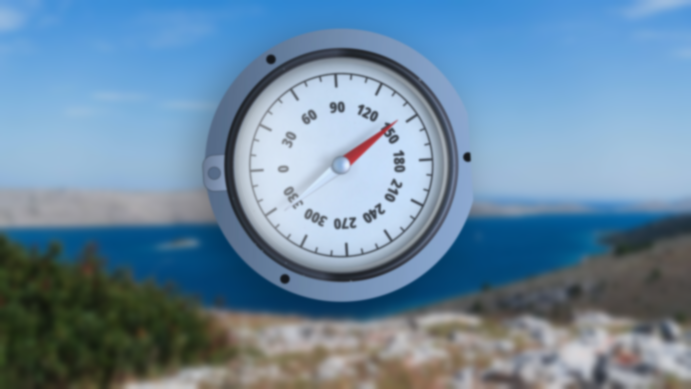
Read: 145°
